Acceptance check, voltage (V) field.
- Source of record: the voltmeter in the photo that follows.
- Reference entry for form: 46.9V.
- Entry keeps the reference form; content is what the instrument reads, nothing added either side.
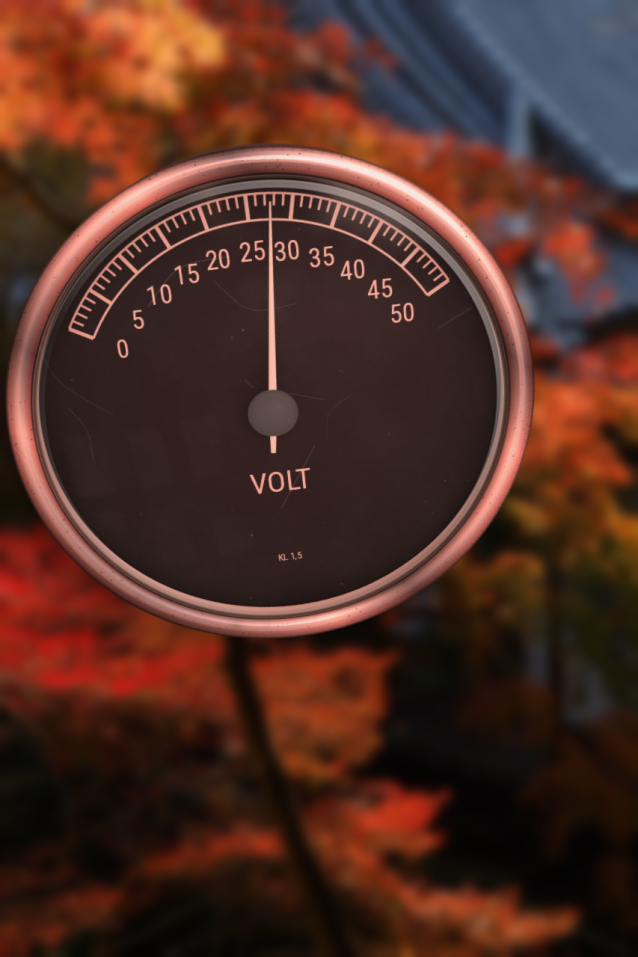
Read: 27.5V
